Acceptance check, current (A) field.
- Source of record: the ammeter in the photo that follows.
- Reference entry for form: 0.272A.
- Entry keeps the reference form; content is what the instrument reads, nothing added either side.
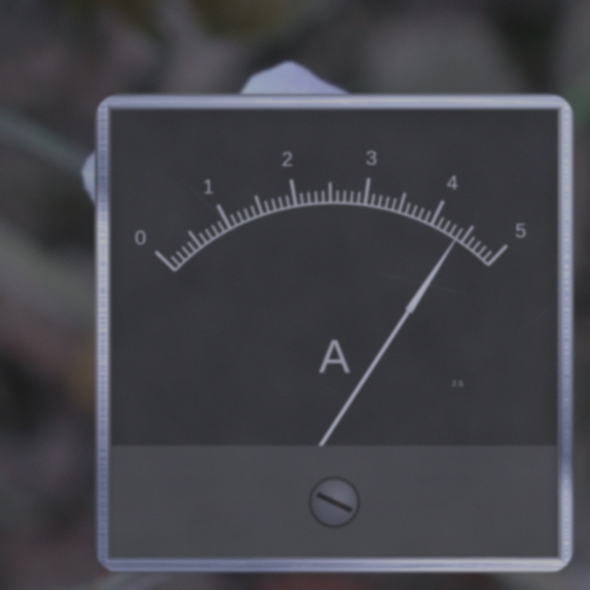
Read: 4.4A
